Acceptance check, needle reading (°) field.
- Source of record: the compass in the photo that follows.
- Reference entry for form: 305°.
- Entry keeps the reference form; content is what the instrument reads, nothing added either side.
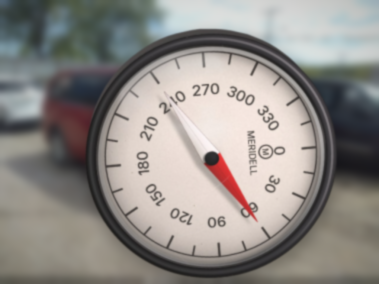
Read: 60°
